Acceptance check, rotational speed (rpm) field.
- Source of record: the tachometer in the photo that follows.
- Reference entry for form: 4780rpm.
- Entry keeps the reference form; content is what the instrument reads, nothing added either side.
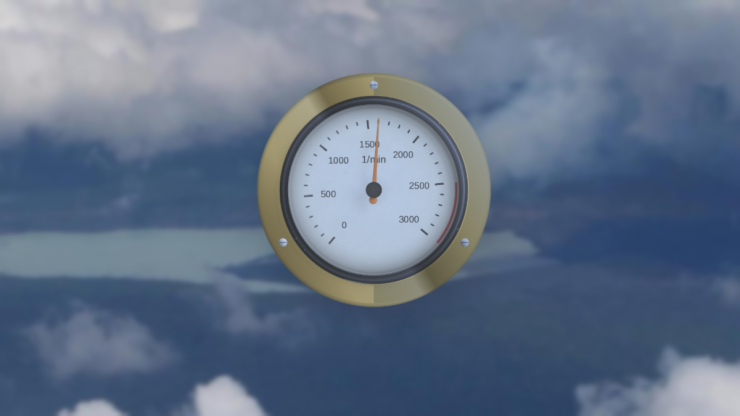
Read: 1600rpm
